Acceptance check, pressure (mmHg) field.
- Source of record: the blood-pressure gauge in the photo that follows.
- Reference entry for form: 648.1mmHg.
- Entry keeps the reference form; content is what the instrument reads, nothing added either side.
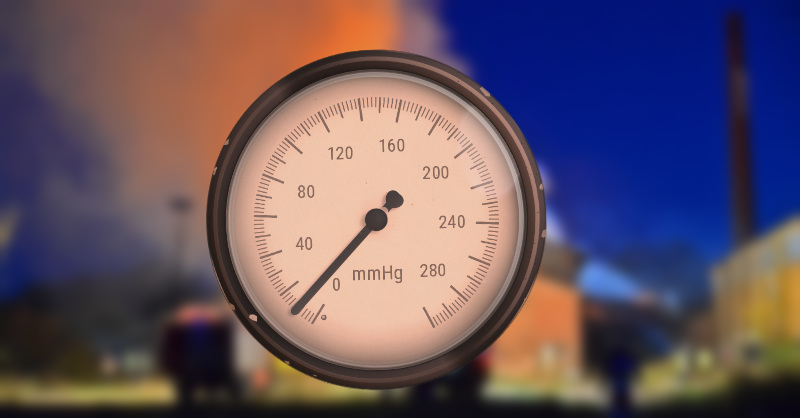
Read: 10mmHg
